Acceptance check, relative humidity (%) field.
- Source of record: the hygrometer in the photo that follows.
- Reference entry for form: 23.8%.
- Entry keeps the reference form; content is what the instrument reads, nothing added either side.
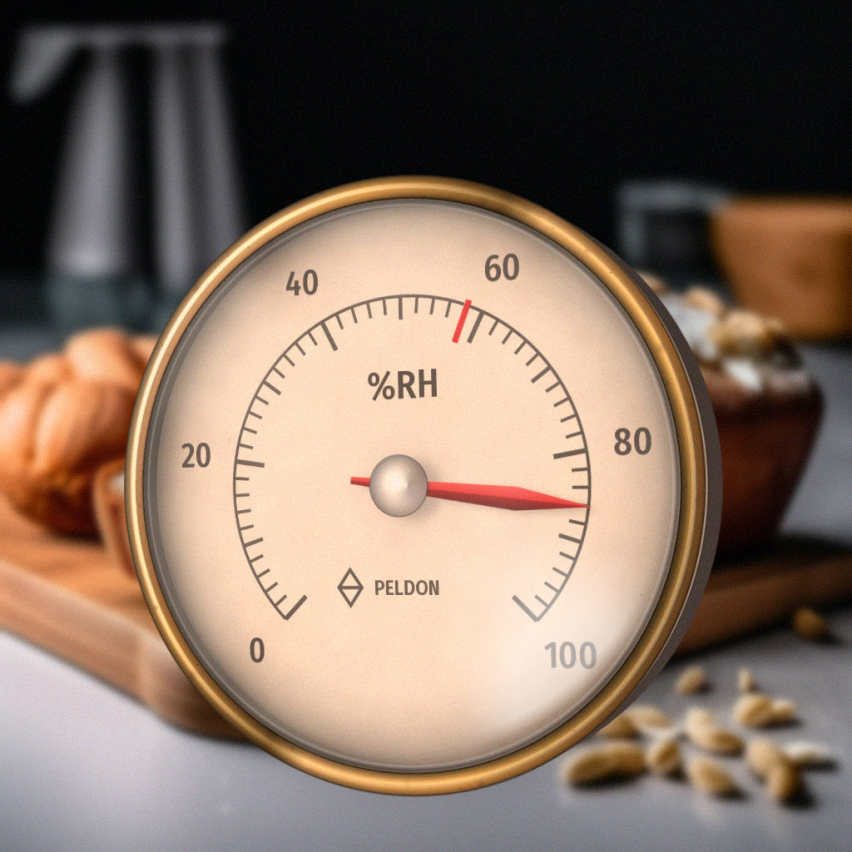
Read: 86%
